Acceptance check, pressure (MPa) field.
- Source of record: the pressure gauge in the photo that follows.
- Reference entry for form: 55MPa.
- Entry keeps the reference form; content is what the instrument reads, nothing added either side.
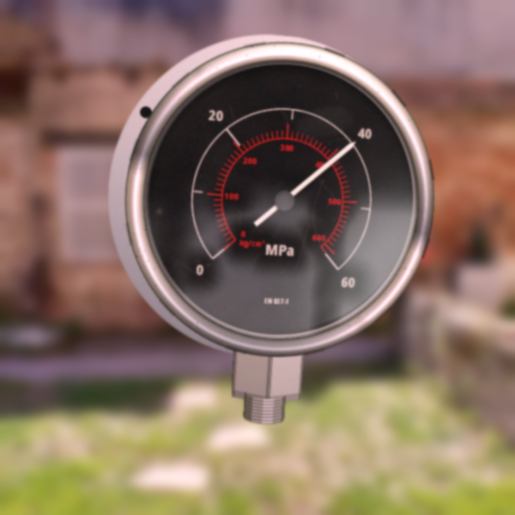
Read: 40MPa
